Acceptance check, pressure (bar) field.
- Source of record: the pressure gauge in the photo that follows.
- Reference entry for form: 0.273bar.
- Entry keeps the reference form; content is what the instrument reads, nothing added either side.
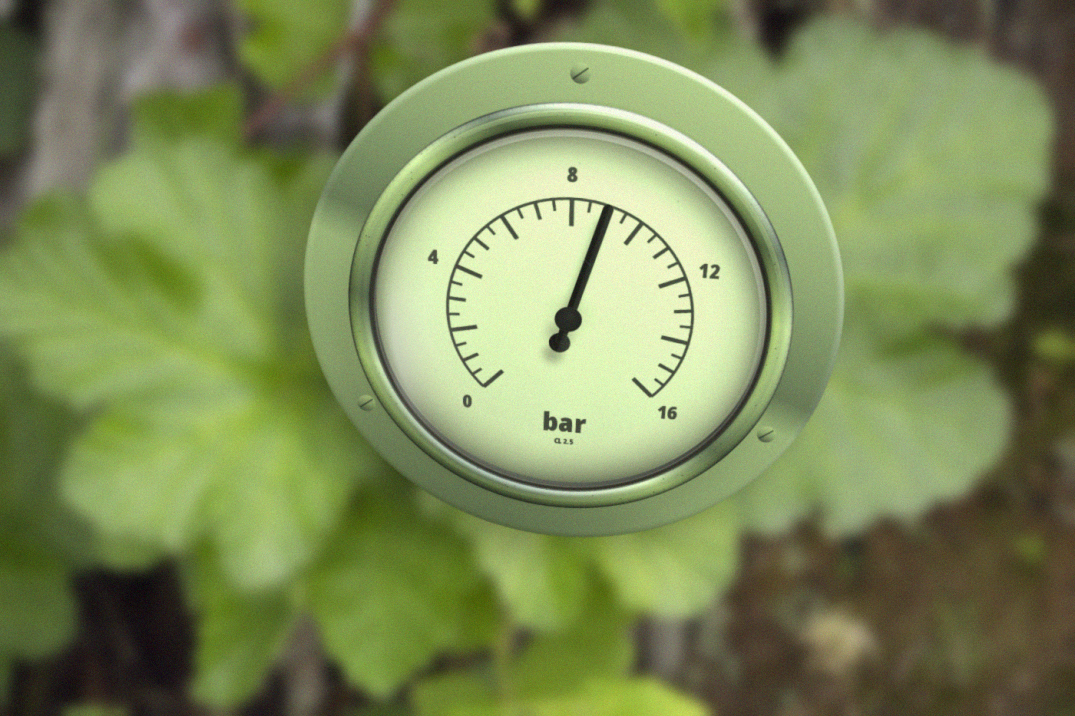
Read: 9bar
